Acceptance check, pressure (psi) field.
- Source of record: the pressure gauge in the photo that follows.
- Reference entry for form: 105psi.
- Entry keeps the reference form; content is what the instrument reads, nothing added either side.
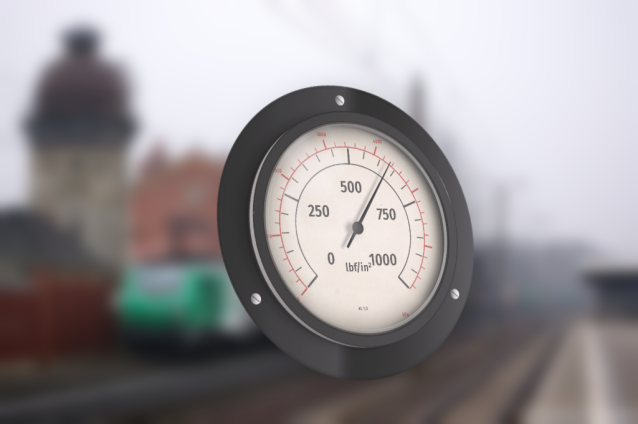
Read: 625psi
